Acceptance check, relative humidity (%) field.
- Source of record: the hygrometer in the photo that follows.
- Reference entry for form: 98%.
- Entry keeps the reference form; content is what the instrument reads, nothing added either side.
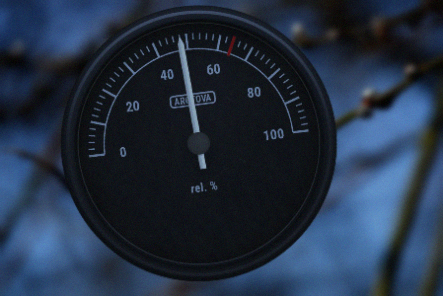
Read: 48%
